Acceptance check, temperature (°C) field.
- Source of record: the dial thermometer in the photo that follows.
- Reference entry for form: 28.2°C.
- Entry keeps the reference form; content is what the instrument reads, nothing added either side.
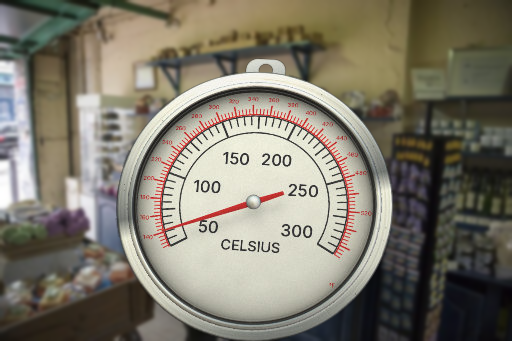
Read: 60°C
